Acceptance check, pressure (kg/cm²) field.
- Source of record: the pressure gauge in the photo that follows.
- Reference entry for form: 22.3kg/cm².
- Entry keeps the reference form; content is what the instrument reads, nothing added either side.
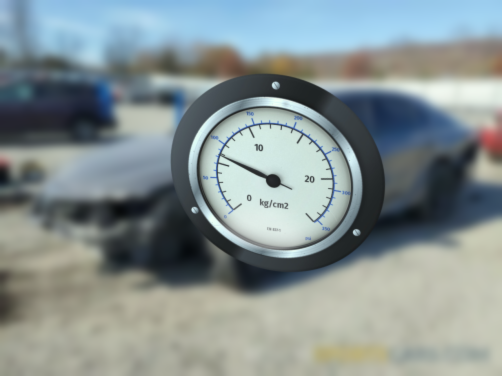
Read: 6kg/cm²
